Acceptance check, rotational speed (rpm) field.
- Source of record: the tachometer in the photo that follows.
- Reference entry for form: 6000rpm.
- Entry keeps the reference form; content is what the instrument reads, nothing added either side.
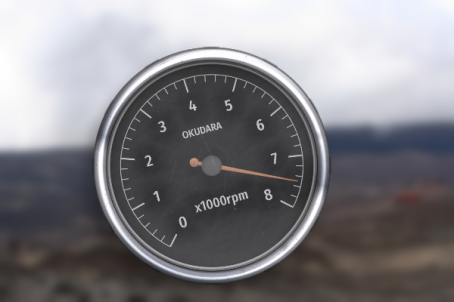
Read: 7500rpm
